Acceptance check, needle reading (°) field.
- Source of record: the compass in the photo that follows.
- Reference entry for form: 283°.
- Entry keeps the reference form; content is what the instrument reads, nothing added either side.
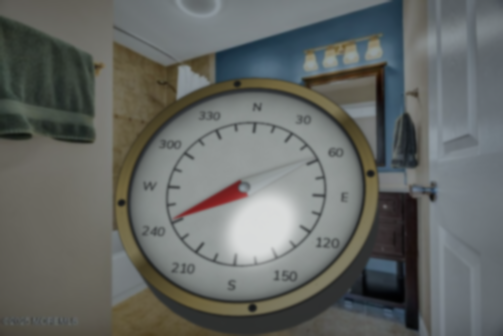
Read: 240°
